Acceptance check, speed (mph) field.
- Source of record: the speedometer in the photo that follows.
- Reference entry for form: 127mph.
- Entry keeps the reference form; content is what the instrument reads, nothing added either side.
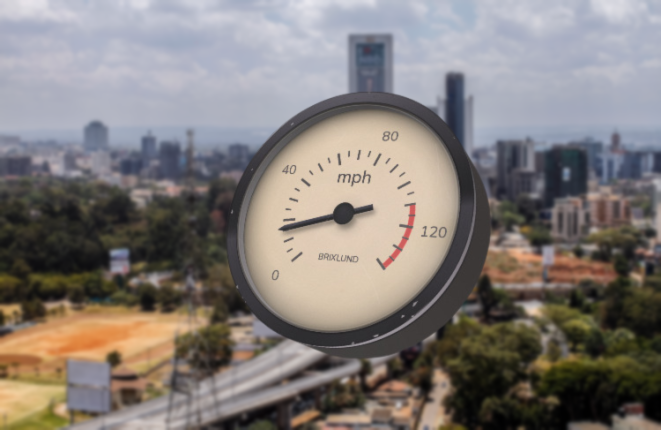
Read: 15mph
